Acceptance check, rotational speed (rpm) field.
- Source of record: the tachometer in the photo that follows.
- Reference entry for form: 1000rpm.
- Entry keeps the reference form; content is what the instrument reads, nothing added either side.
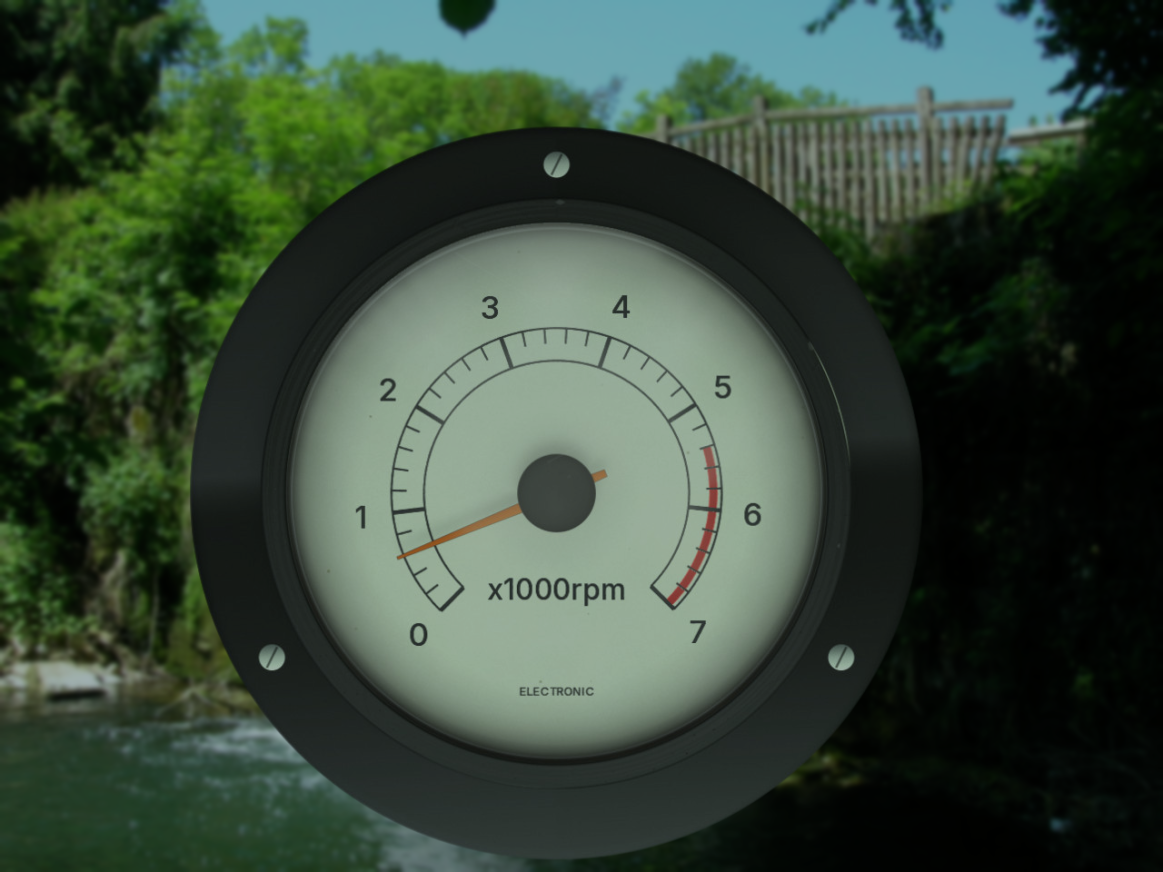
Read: 600rpm
